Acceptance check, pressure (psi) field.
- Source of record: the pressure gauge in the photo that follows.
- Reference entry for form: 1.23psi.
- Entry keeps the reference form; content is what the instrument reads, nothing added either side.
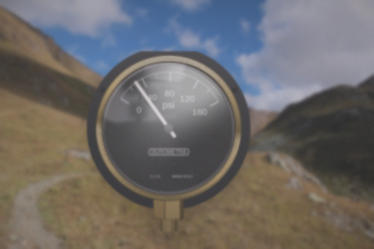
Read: 30psi
